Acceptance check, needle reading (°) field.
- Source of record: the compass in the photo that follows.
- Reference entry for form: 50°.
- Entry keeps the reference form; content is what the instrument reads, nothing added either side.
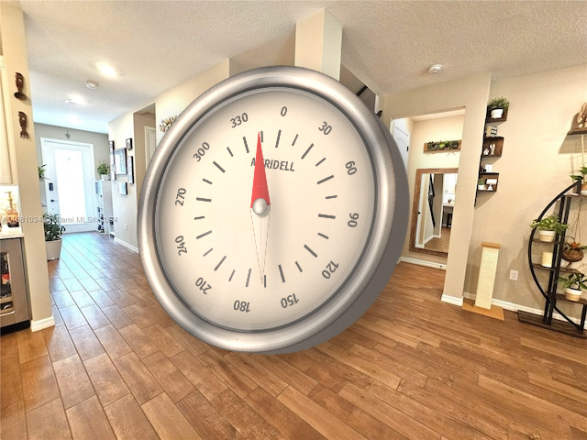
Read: 345°
